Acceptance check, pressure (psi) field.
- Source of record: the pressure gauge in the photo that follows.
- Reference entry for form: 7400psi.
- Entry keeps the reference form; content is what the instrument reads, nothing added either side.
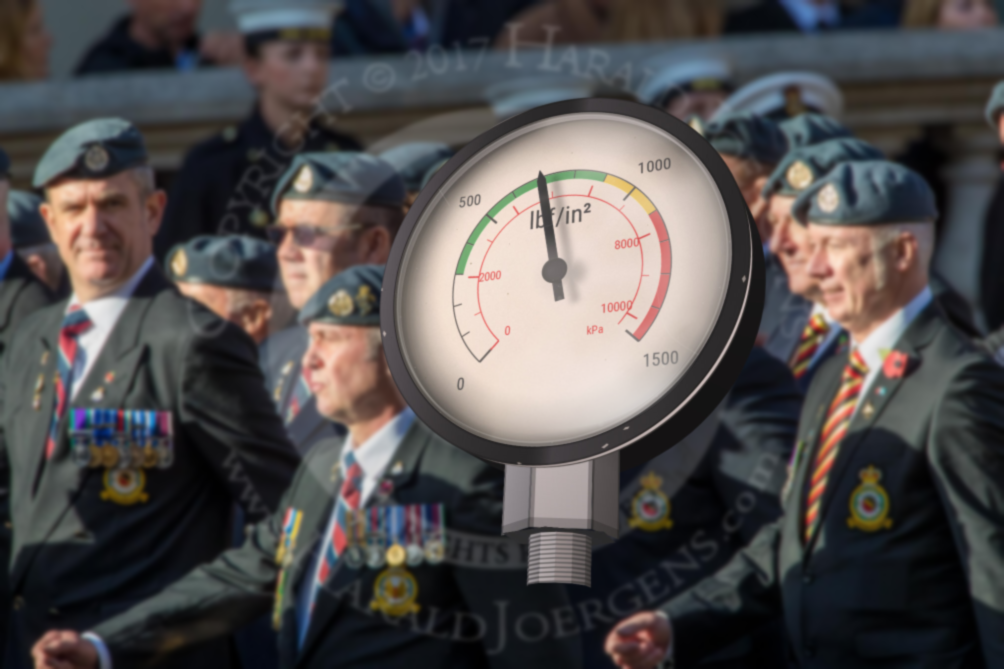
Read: 700psi
